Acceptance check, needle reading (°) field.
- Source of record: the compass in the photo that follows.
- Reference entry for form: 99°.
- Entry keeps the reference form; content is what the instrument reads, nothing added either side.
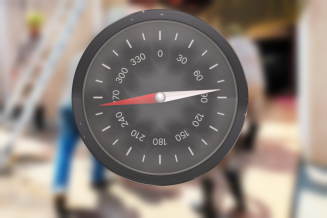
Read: 262.5°
